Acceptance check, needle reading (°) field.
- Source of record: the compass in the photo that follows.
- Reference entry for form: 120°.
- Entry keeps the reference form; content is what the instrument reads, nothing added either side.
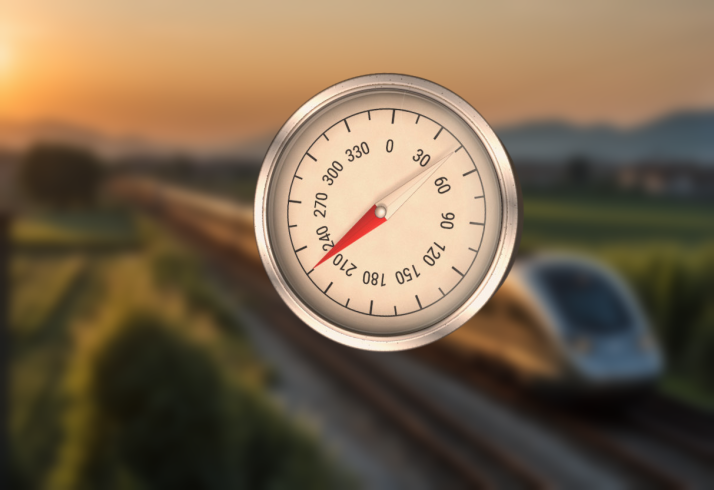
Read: 225°
